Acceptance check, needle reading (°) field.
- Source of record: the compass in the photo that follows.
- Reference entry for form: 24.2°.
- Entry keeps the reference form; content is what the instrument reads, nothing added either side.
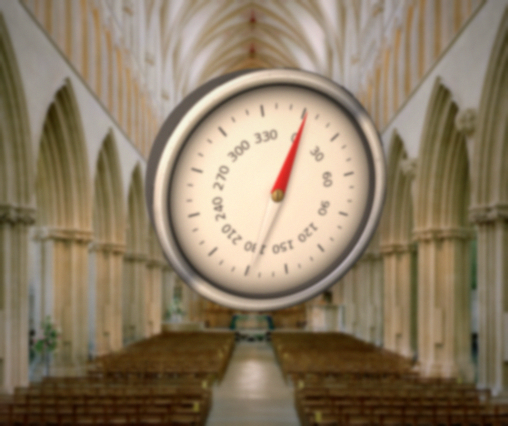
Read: 0°
